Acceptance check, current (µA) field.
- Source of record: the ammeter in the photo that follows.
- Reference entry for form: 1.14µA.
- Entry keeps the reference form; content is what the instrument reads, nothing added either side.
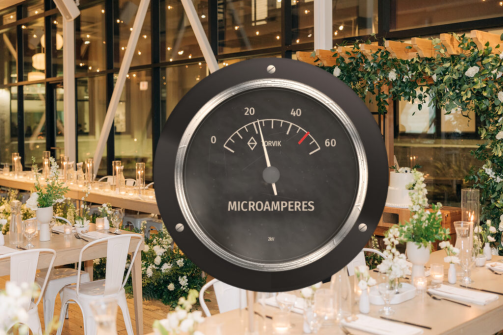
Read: 22.5µA
